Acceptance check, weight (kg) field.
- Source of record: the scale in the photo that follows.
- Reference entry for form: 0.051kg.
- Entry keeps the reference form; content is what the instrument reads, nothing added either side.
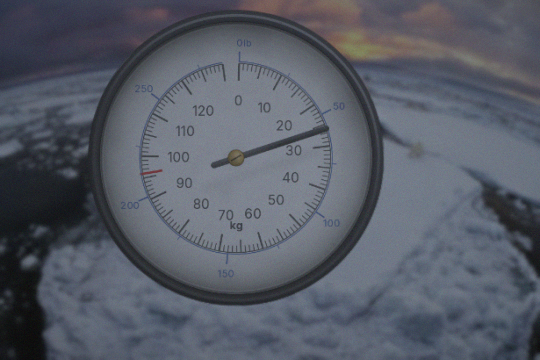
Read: 26kg
